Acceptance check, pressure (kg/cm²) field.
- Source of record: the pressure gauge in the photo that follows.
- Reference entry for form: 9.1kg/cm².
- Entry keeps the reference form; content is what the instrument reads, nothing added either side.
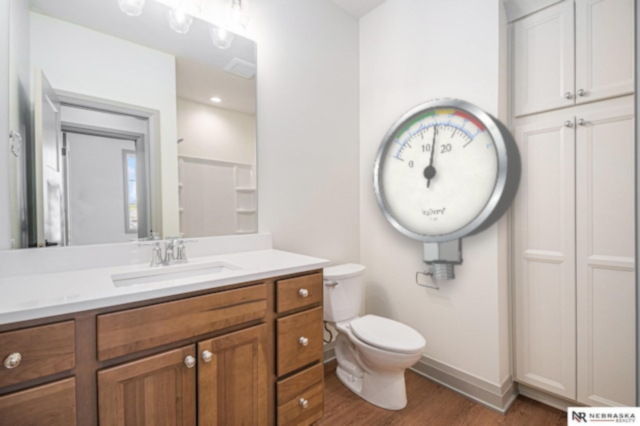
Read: 15kg/cm²
